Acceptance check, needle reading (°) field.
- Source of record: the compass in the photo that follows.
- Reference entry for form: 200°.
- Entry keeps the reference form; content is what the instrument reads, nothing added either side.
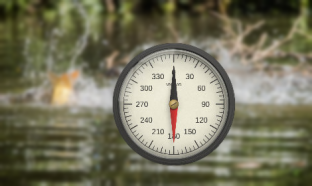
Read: 180°
